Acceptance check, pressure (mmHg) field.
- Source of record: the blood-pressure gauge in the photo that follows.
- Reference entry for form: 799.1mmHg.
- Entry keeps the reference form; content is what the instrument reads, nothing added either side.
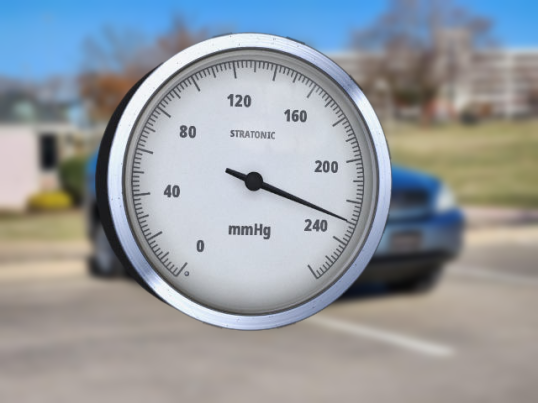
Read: 230mmHg
